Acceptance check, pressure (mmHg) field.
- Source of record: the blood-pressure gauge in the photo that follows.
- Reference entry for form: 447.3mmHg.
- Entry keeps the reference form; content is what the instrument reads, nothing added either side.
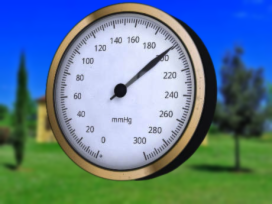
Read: 200mmHg
